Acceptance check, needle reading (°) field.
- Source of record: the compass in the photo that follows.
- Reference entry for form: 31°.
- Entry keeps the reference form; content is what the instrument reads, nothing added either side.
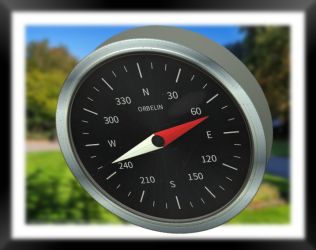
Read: 70°
